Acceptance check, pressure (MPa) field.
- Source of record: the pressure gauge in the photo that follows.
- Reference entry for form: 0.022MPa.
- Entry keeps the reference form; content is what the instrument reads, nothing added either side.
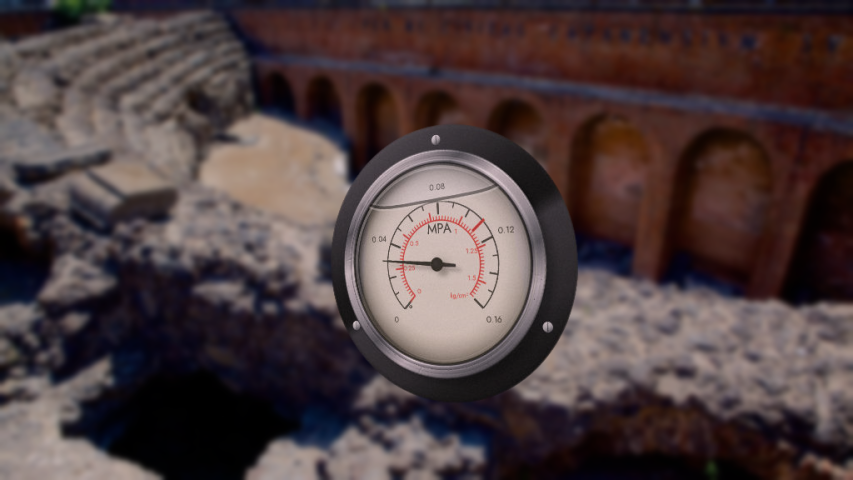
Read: 0.03MPa
